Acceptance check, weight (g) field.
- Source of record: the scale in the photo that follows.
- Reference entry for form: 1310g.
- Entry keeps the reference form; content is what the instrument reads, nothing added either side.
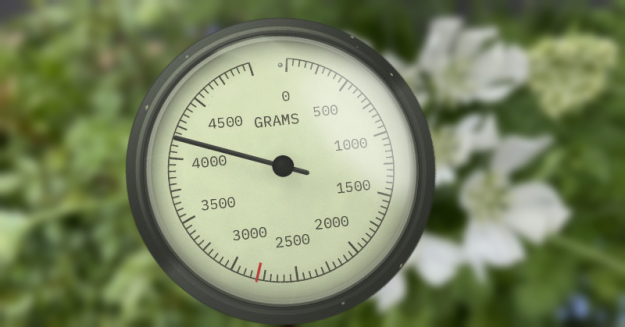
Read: 4150g
